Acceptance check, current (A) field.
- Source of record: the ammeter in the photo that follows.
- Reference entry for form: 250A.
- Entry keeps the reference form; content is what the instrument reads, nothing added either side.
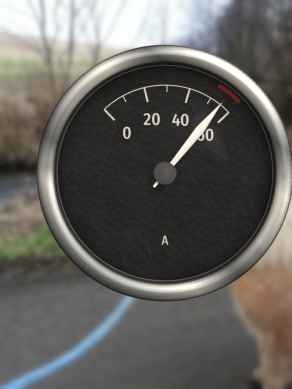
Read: 55A
